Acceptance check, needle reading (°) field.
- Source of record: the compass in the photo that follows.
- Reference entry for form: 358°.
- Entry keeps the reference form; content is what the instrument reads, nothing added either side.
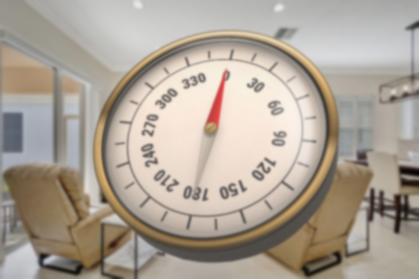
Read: 0°
